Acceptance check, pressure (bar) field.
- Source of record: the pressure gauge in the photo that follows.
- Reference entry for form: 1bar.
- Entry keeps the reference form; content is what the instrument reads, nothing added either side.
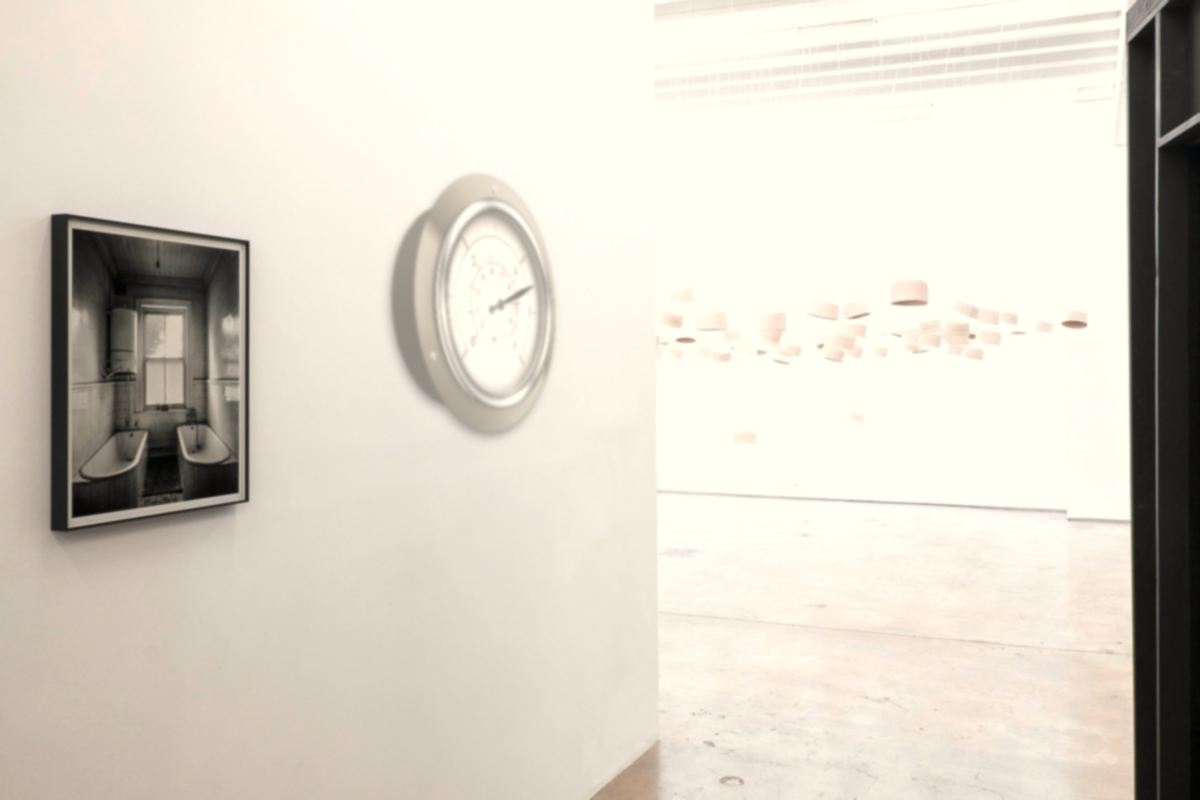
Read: 4.5bar
